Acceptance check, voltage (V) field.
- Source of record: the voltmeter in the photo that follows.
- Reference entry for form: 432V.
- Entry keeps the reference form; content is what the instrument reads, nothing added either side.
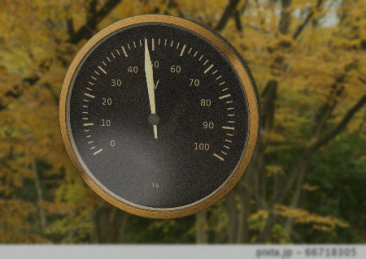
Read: 48V
